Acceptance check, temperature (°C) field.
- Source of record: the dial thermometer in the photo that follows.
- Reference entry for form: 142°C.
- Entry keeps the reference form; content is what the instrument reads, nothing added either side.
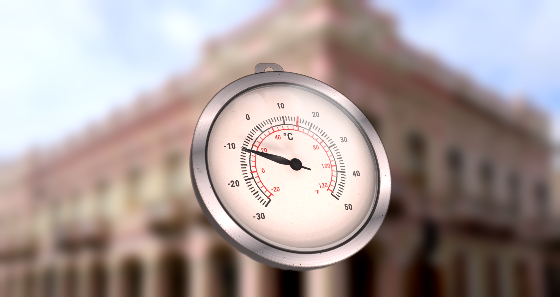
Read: -10°C
